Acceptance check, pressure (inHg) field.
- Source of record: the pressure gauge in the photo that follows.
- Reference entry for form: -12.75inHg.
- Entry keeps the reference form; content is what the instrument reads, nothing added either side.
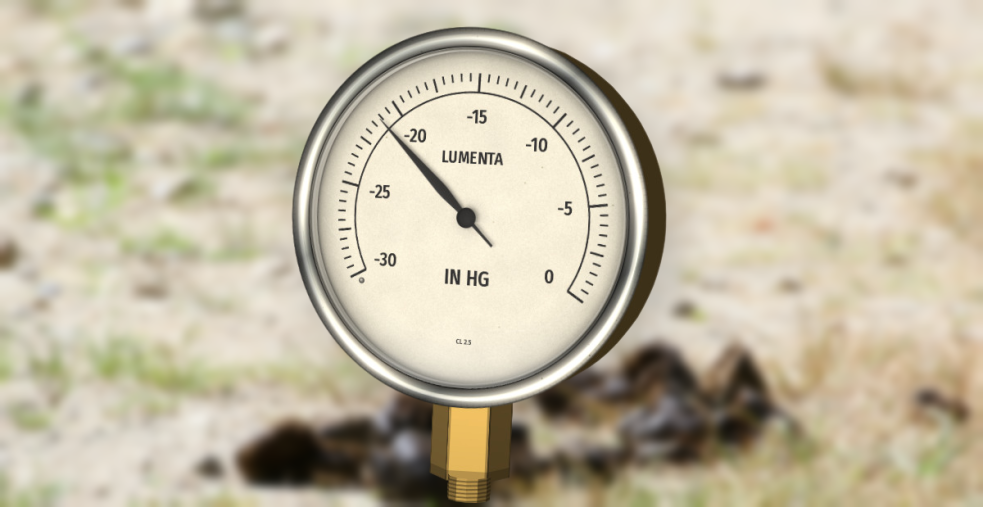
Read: -21inHg
